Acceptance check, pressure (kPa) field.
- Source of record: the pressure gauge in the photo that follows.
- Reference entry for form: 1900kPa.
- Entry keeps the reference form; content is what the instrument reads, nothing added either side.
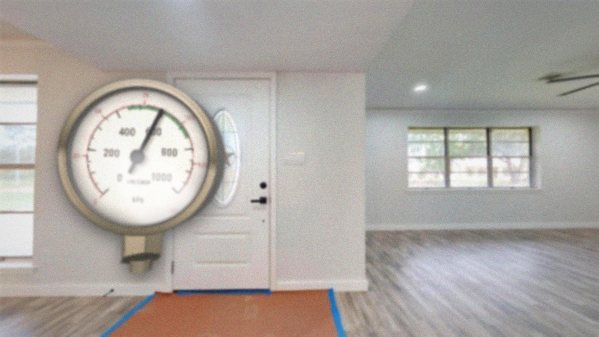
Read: 600kPa
